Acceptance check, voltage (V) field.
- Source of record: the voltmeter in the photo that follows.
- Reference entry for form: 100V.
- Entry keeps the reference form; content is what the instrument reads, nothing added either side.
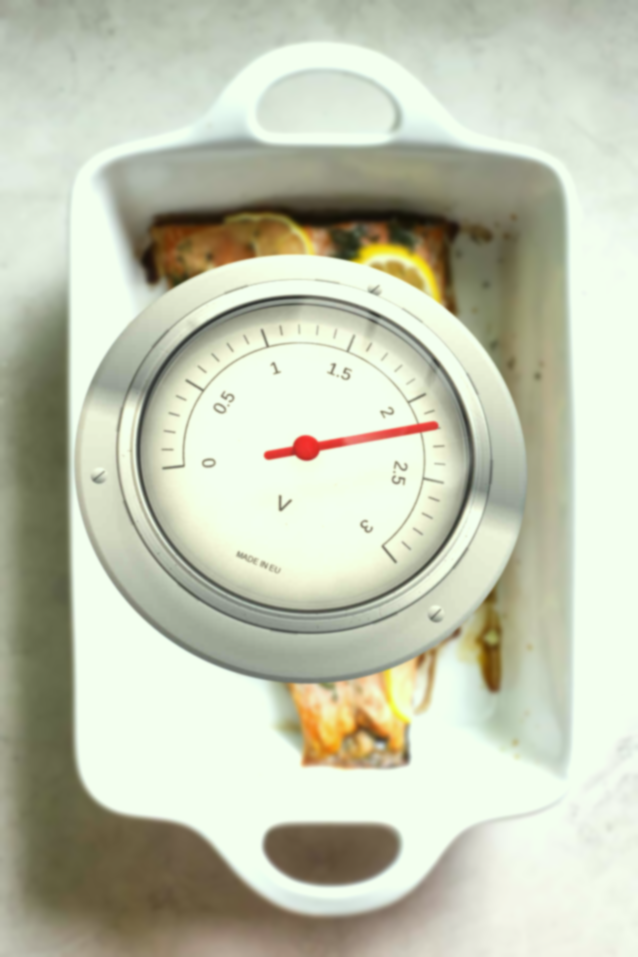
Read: 2.2V
